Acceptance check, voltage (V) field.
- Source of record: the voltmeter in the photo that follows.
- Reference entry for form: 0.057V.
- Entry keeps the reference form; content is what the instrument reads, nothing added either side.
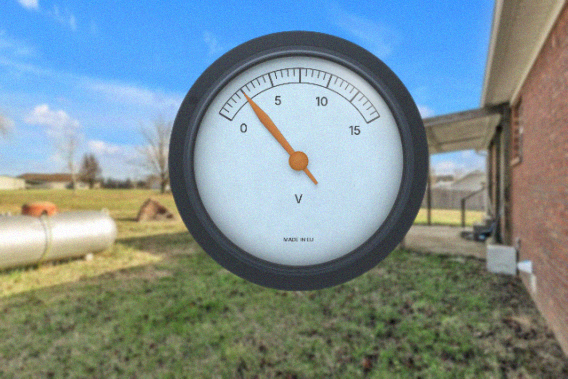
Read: 2.5V
